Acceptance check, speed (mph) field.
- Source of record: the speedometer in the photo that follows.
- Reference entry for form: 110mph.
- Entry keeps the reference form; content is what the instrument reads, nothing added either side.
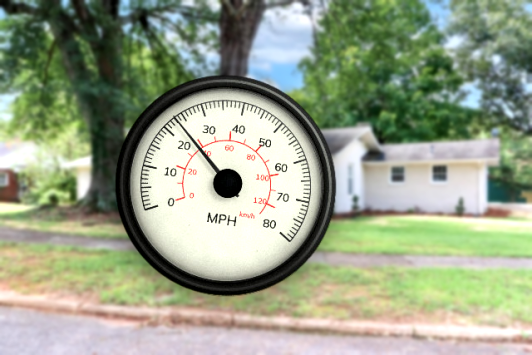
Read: 23mph
